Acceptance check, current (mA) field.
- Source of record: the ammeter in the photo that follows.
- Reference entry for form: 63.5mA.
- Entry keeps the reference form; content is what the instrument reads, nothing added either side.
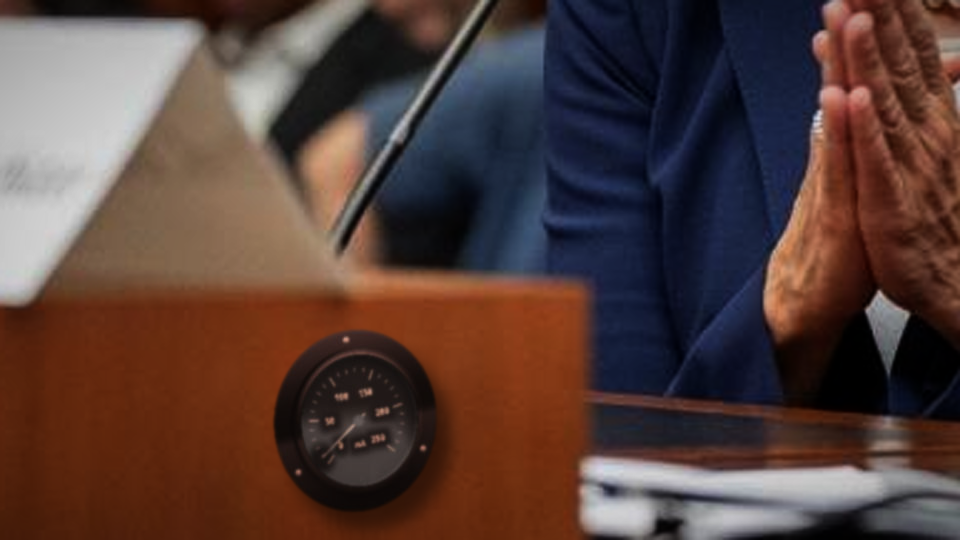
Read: 10mA
